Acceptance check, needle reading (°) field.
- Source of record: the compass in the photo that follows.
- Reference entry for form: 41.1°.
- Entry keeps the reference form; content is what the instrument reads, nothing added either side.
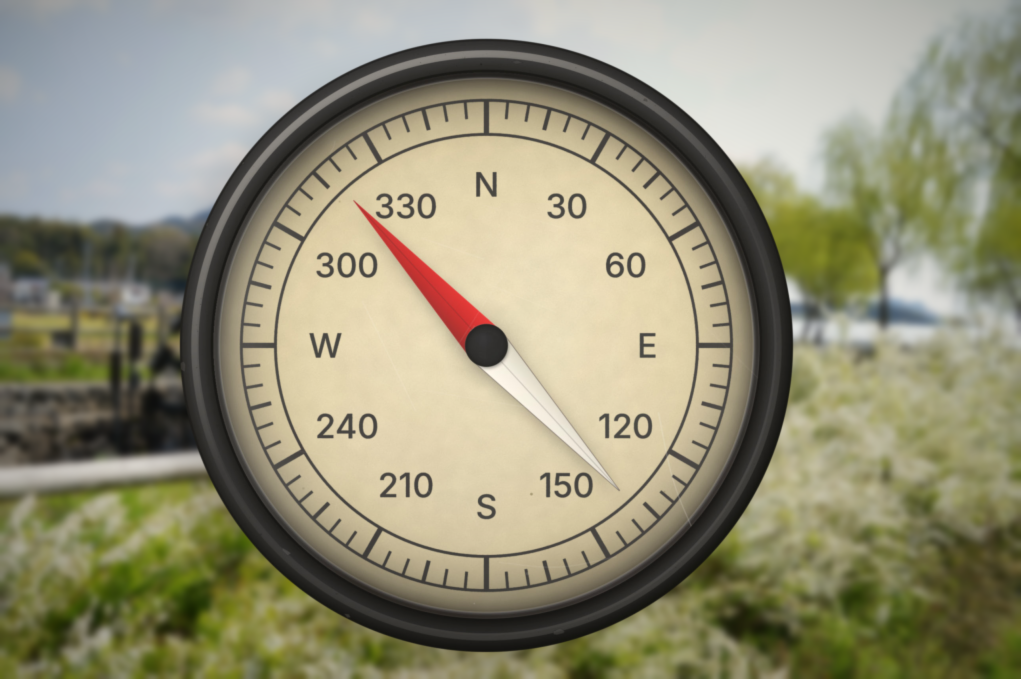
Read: 317.5°
